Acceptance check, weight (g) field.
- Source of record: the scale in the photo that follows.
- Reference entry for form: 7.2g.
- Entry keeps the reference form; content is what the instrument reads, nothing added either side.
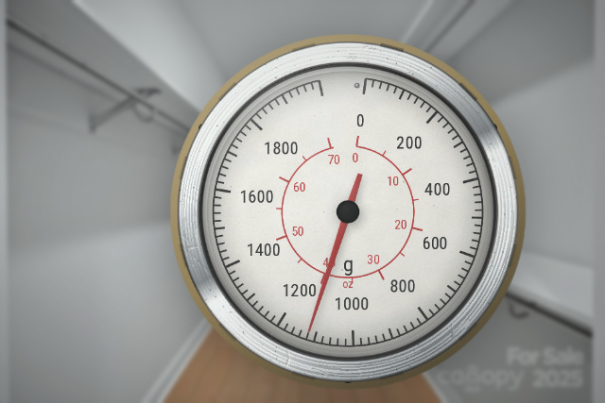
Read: 1120g
